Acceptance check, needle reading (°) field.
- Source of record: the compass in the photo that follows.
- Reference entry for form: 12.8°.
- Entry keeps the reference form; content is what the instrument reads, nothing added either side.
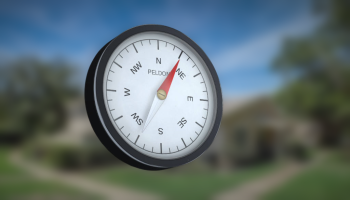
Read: 30°
